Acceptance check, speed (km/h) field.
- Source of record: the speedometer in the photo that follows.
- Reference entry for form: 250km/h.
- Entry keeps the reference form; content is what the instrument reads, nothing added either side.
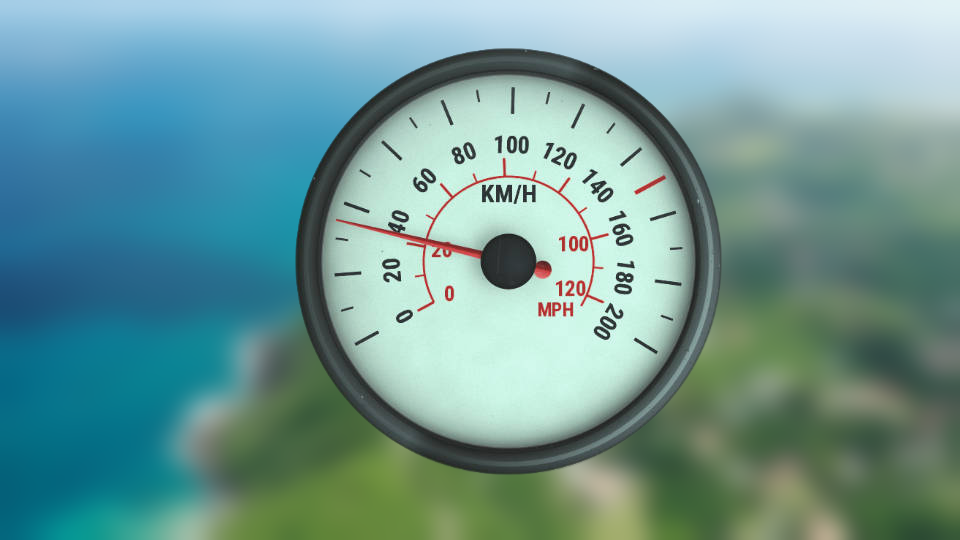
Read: 35km/h
